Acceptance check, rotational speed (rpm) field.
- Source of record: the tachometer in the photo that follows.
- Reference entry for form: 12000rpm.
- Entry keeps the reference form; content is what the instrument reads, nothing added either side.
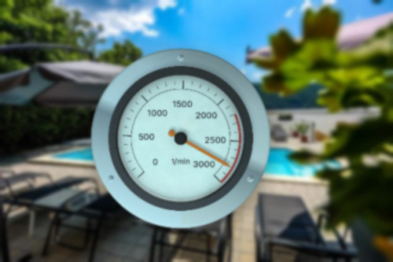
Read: 2800rpm
